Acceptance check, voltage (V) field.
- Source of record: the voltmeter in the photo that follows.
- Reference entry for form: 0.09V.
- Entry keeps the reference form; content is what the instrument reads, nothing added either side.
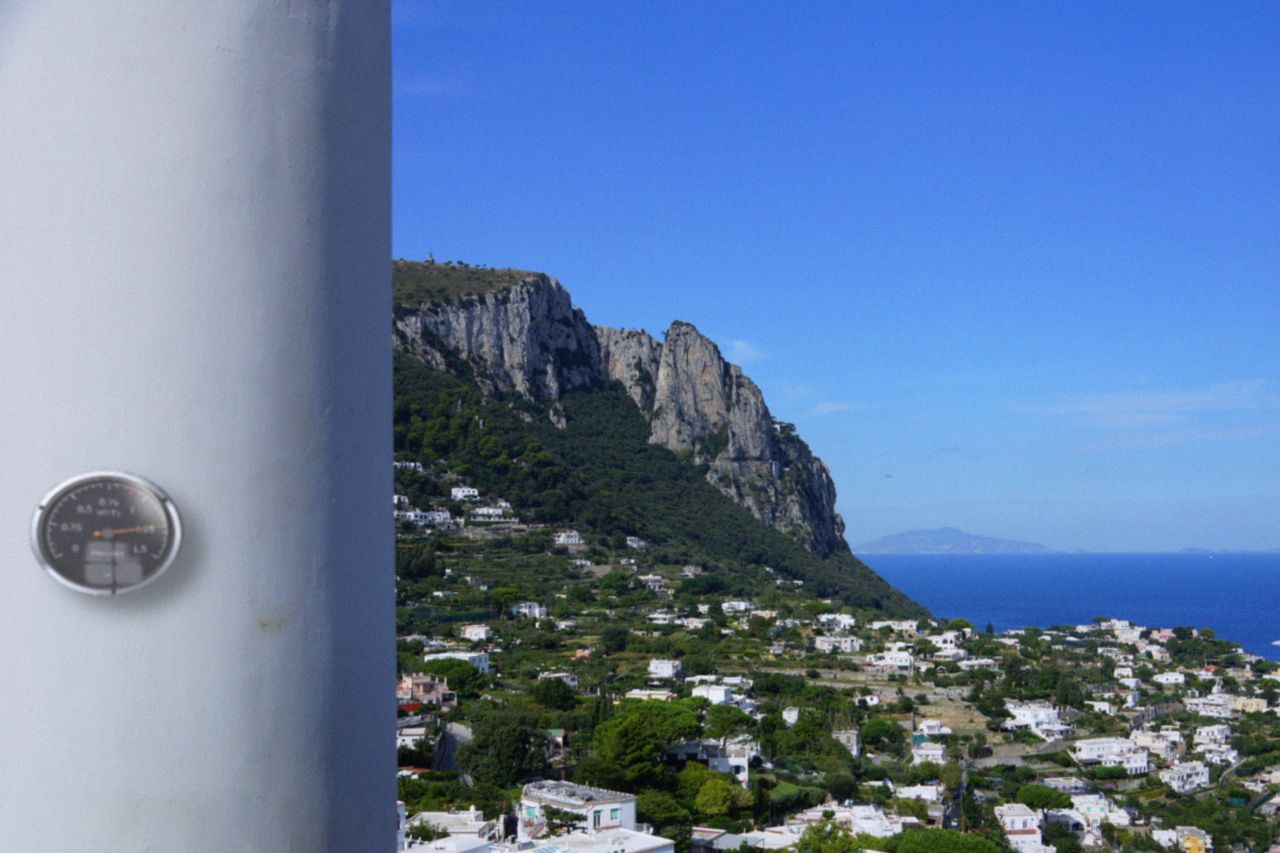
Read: 1.25V
